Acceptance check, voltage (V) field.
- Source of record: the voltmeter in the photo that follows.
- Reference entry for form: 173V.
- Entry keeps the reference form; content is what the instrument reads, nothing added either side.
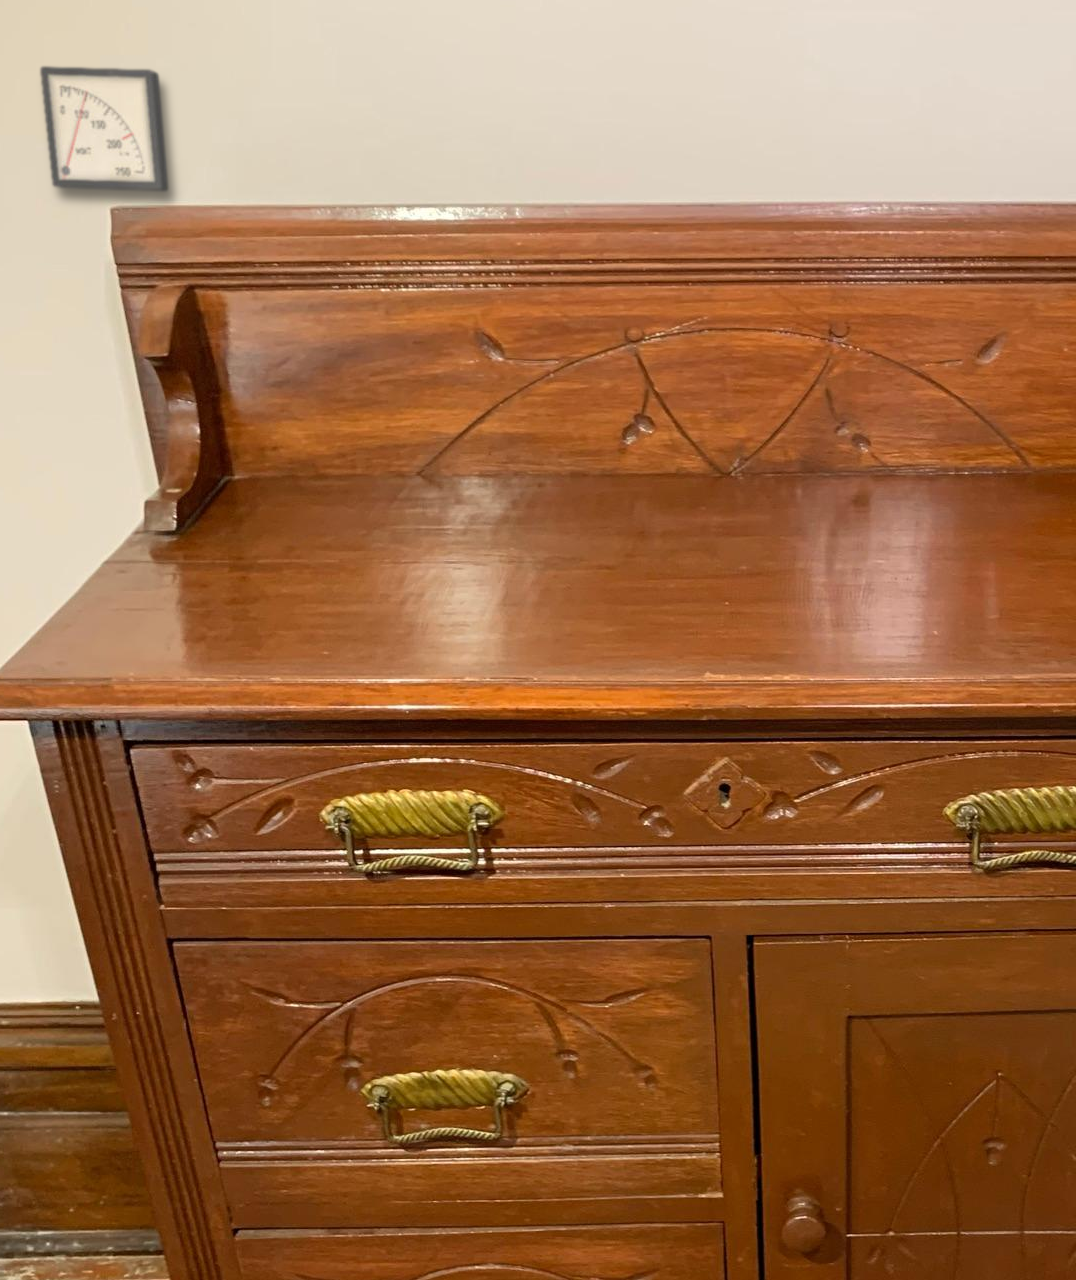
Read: 100V
